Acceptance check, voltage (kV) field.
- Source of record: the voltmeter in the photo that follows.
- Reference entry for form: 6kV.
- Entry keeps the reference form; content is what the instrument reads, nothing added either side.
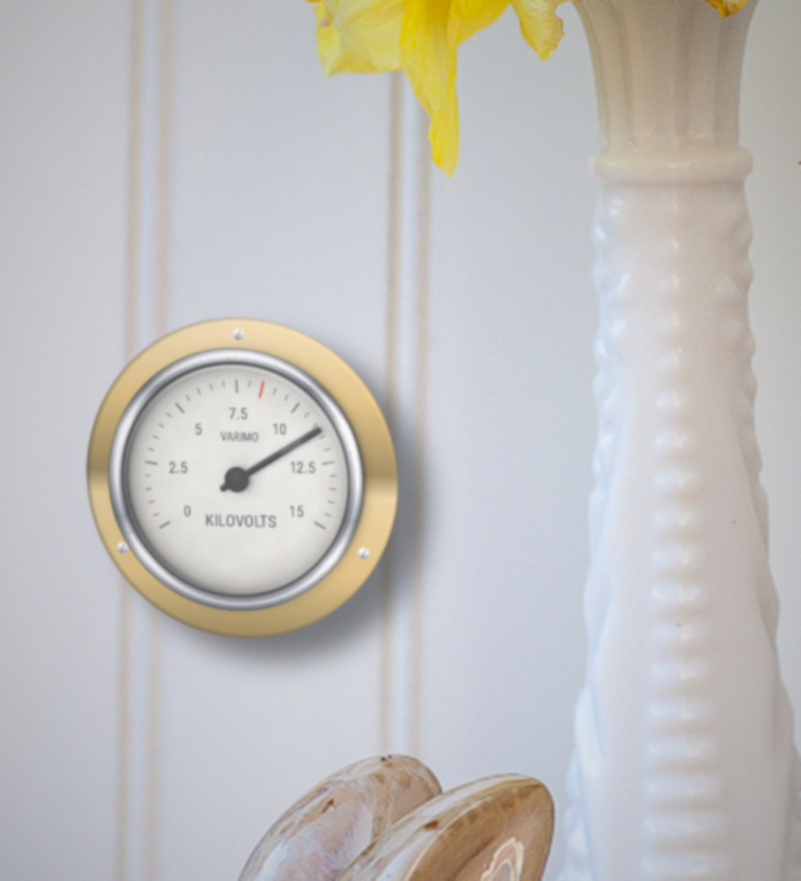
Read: 11.25kV
